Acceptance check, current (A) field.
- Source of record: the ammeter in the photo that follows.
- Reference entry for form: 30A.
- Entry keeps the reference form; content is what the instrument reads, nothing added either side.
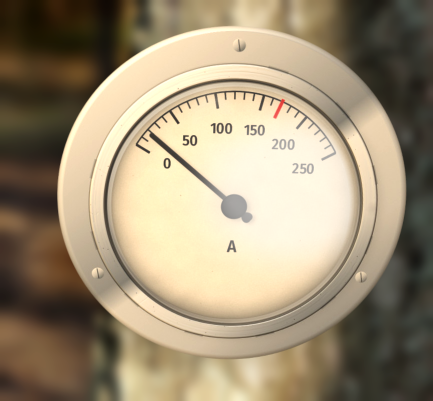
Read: 20A
